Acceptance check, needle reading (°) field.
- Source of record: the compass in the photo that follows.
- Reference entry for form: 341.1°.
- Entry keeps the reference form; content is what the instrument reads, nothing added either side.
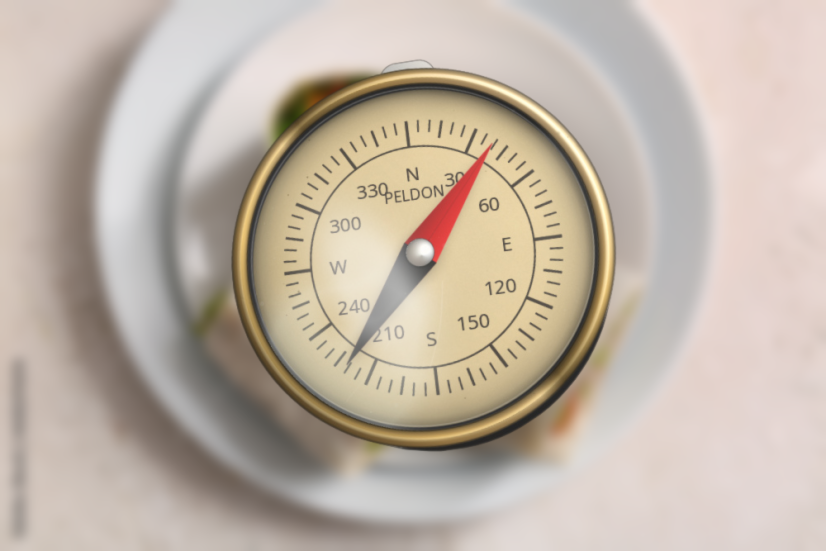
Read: 40°
